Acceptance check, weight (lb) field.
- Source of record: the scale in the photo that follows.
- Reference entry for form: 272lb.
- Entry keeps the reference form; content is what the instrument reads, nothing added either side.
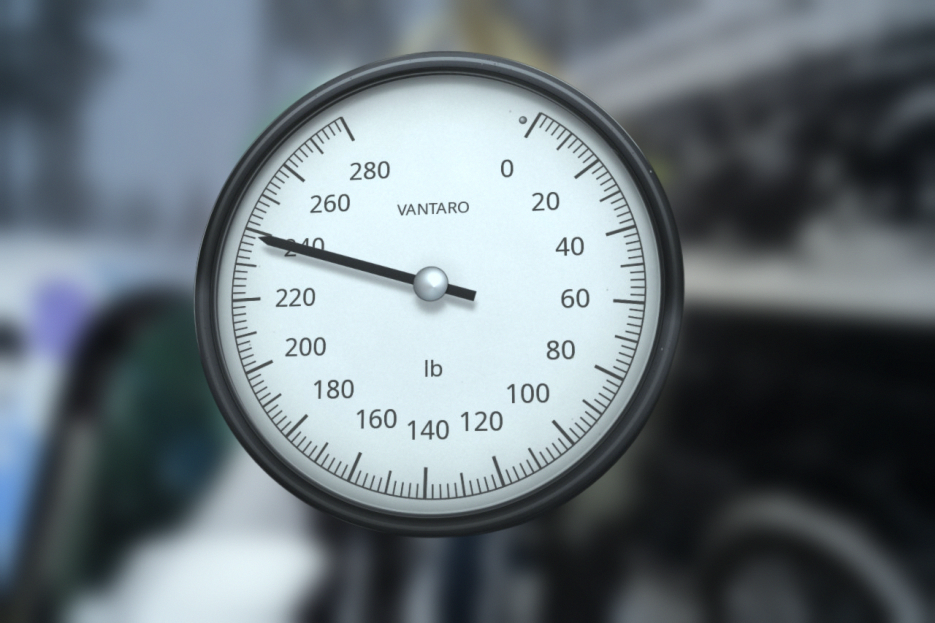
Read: 238lb
